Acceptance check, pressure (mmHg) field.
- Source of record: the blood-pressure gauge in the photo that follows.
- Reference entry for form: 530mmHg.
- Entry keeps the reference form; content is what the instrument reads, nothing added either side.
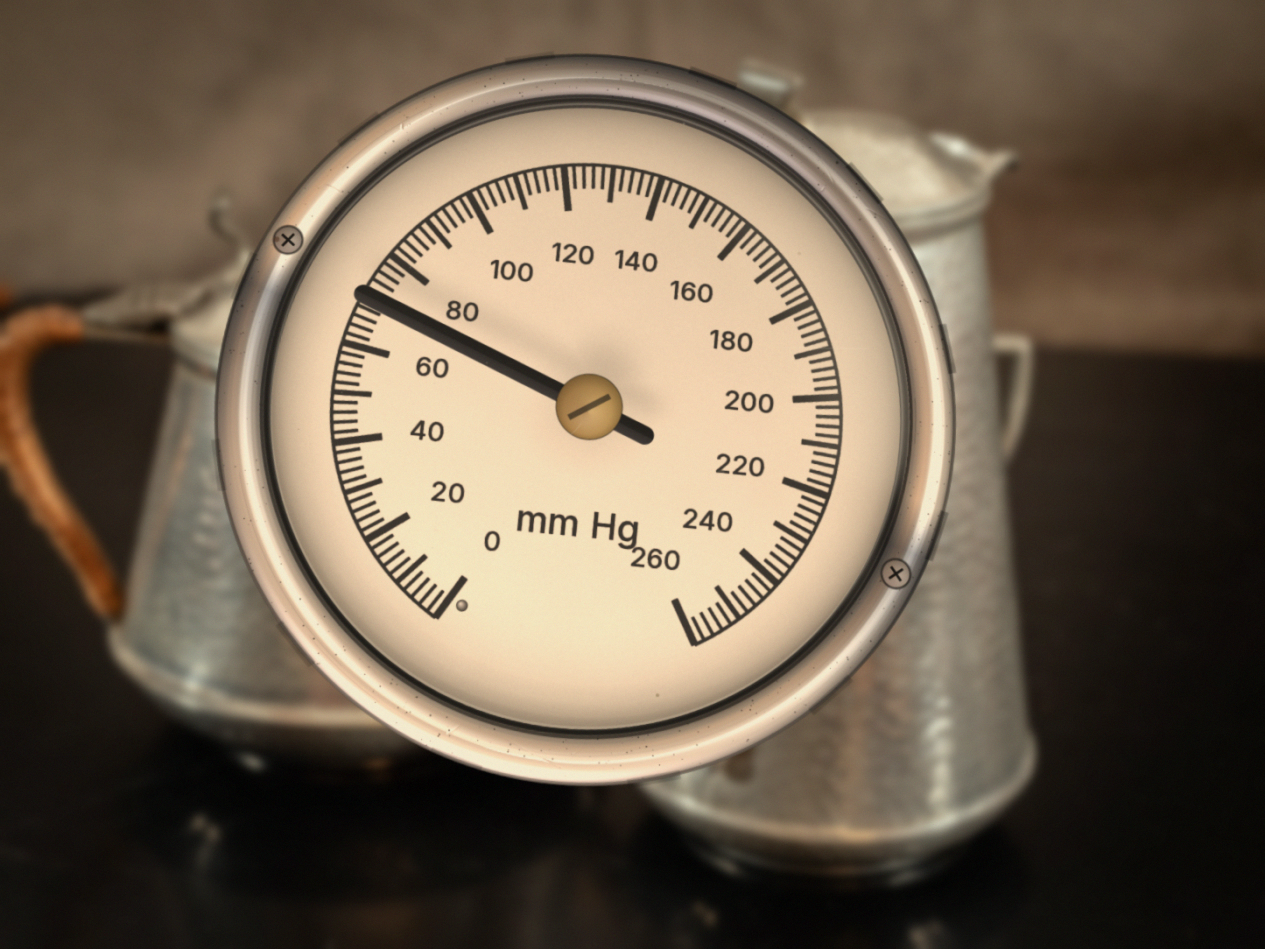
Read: 70mmHg
